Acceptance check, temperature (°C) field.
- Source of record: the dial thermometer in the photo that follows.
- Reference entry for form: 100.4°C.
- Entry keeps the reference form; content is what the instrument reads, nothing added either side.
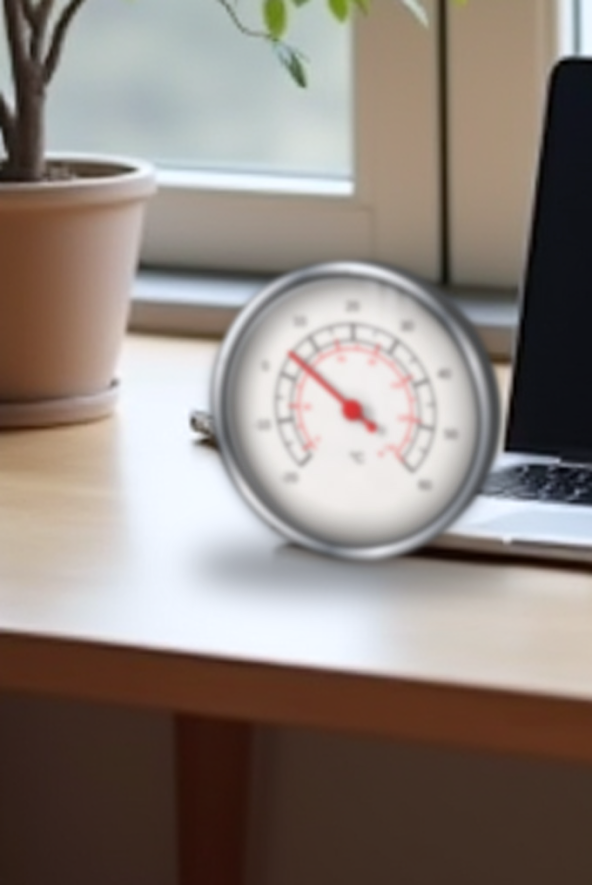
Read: 5°C
